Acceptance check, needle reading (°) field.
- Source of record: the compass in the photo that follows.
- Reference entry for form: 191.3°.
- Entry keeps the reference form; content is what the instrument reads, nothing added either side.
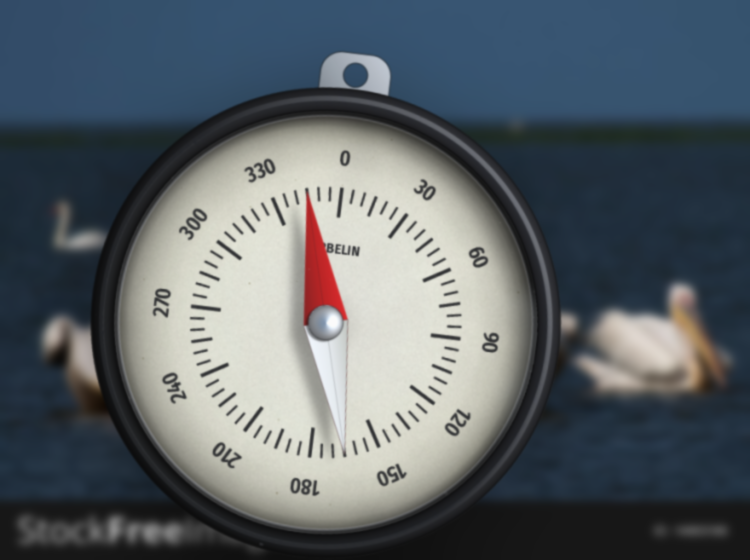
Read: 345°
